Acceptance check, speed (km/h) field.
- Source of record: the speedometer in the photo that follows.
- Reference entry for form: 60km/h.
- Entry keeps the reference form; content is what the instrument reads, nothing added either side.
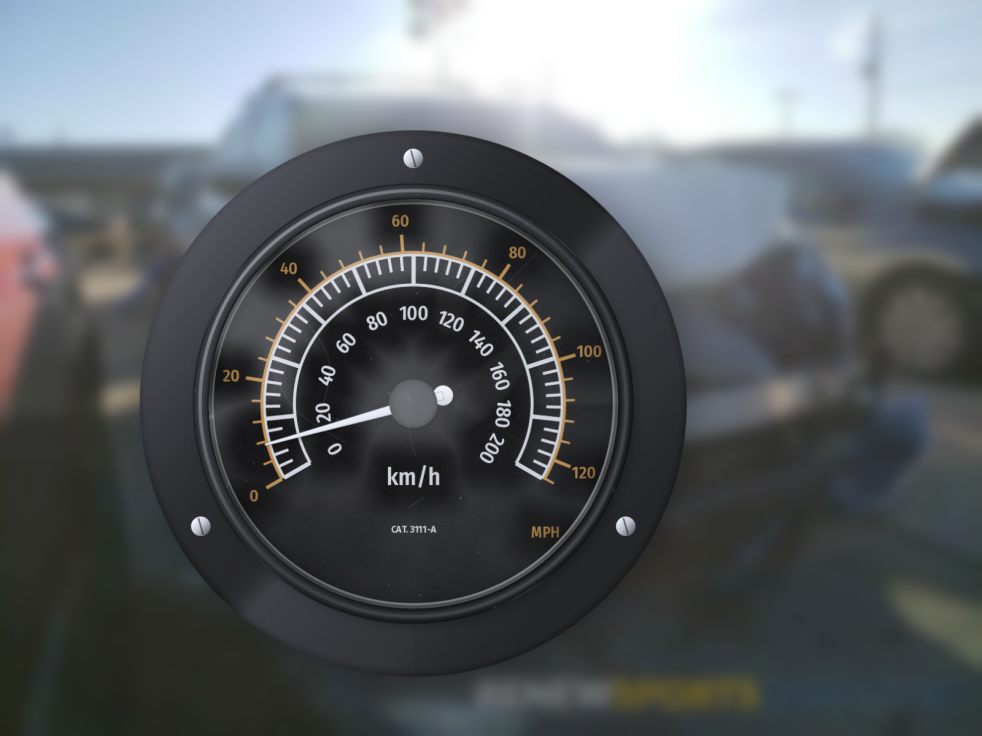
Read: 12km/h
